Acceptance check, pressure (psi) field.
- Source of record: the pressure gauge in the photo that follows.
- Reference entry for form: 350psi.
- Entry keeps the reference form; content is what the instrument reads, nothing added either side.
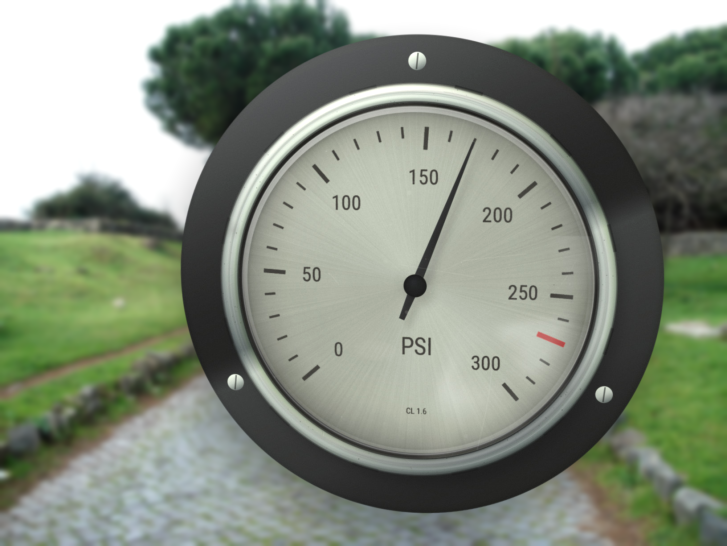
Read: 170psi
